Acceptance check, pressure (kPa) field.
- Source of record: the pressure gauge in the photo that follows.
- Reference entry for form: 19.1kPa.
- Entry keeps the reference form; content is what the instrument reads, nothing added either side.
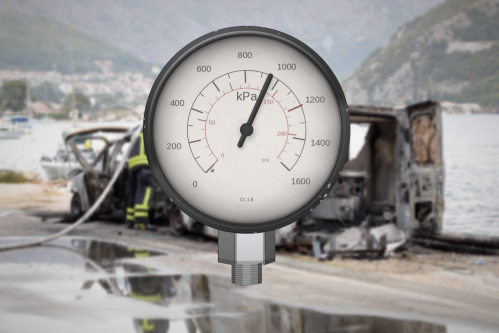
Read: 950kPa
